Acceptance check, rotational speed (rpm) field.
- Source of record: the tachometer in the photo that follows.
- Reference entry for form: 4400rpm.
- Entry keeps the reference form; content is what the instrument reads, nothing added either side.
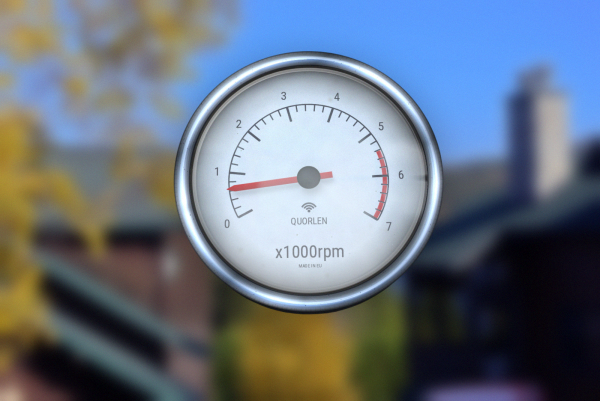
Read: 600rpm
